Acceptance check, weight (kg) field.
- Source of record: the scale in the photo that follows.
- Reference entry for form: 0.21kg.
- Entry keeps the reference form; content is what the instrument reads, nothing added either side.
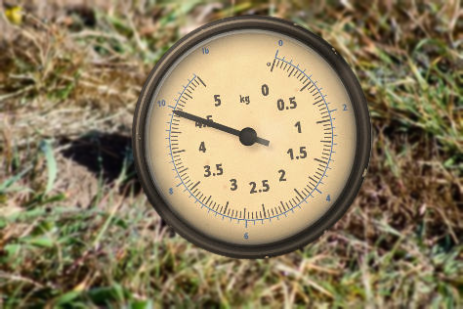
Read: 4.5kg
